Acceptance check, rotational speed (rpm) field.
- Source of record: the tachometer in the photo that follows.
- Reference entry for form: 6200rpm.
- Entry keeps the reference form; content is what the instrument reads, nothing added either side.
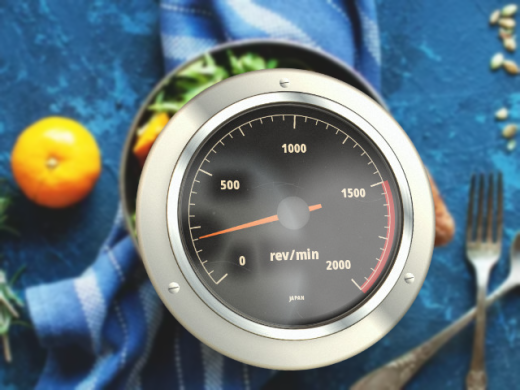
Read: 200rpm
